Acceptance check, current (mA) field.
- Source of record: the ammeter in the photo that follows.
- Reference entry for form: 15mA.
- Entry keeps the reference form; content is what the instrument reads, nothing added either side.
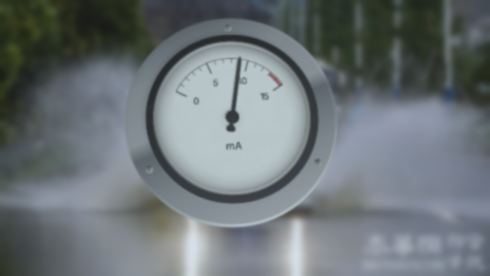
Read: 9mA
